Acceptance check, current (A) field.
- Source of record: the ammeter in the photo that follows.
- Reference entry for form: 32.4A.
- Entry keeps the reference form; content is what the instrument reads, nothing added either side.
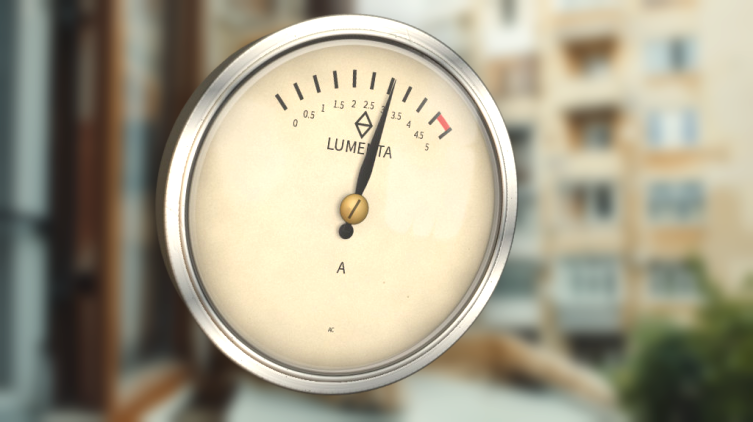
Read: 3A
